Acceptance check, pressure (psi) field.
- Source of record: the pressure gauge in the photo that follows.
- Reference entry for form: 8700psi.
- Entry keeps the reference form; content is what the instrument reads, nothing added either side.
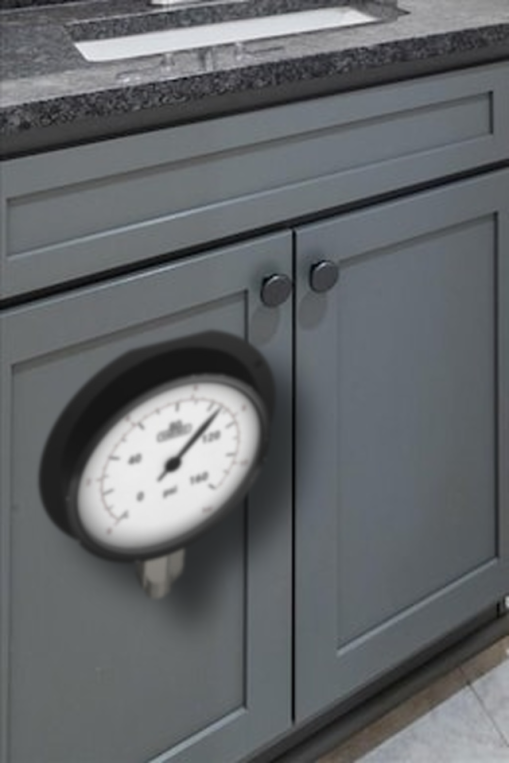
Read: 105psi
